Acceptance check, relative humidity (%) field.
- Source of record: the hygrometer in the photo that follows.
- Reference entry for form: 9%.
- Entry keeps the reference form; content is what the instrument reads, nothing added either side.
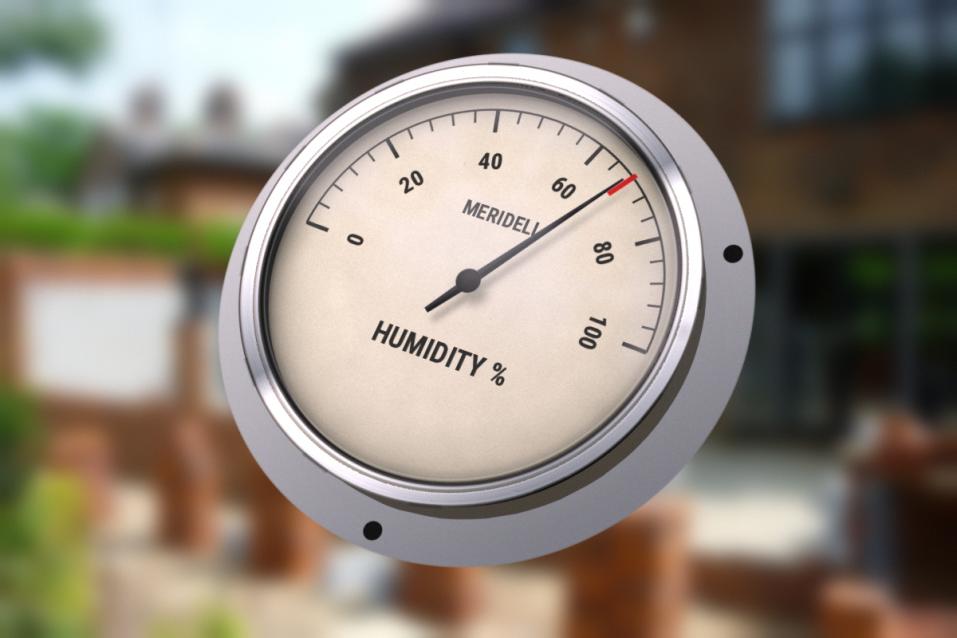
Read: 68%
